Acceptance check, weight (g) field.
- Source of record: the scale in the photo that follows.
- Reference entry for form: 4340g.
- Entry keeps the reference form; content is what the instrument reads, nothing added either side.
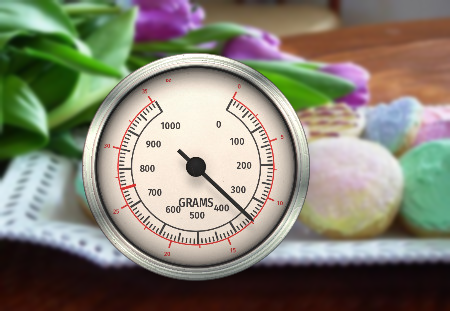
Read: 350g
